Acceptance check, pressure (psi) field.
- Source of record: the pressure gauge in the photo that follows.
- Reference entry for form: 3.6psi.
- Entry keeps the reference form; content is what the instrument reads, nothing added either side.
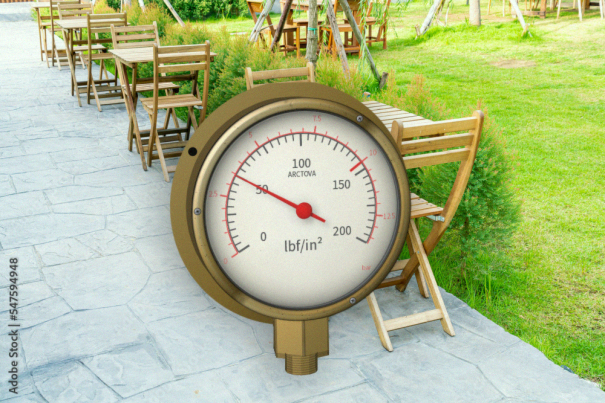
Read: 50psi
